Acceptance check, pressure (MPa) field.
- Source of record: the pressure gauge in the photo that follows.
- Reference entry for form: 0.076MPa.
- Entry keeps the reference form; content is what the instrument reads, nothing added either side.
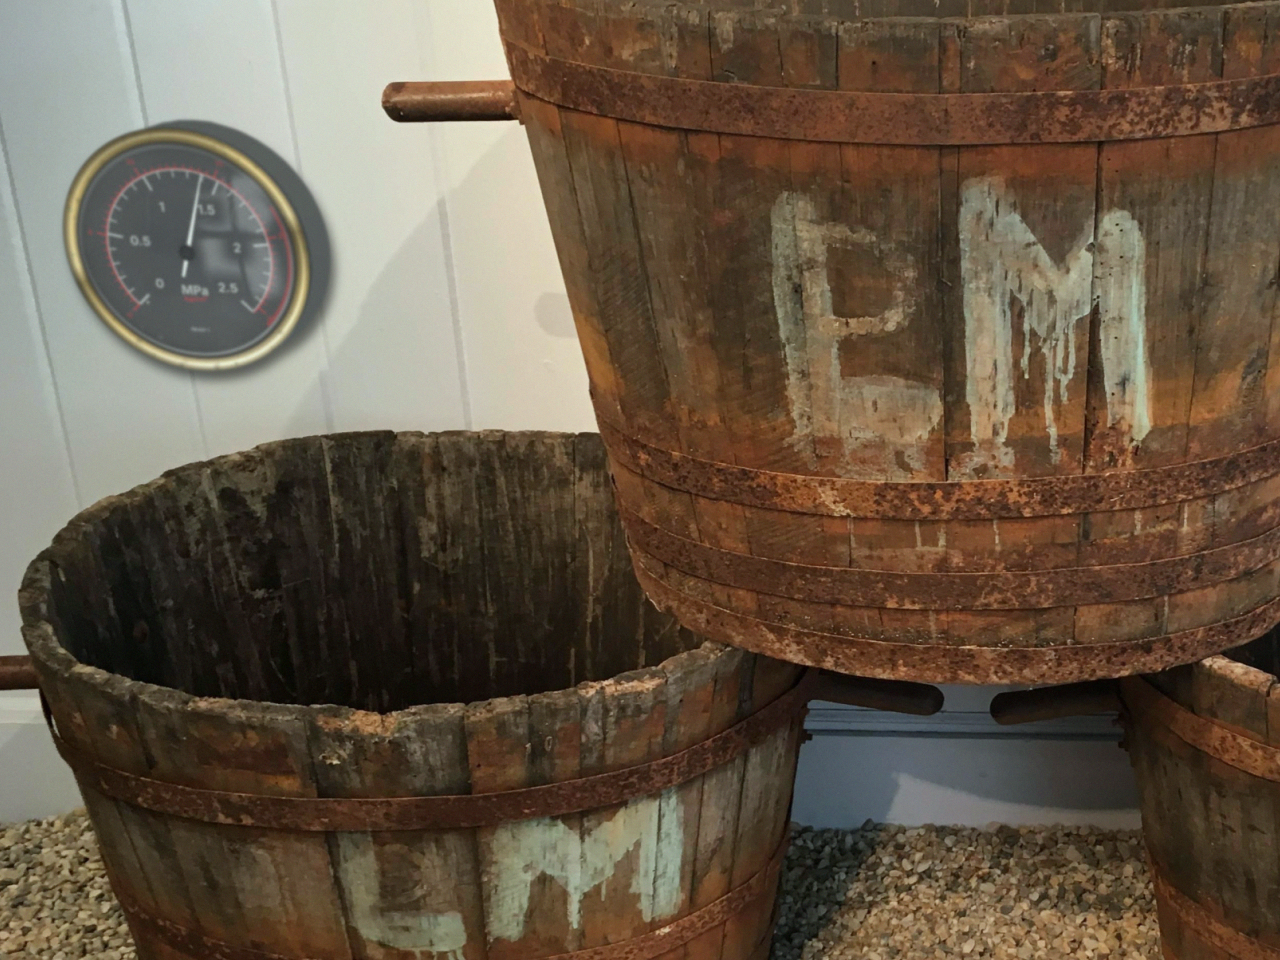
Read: 1.4MPa
